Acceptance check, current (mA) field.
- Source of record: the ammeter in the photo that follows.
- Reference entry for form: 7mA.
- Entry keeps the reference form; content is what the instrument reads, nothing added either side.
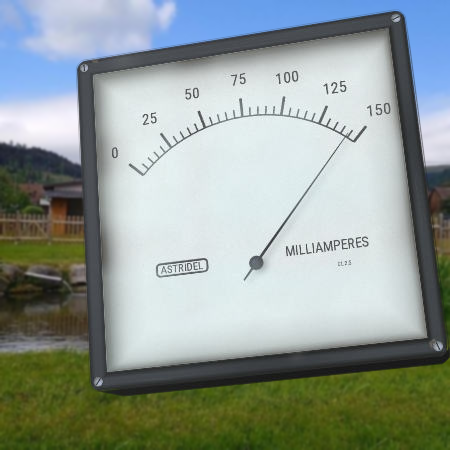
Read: 145mA
